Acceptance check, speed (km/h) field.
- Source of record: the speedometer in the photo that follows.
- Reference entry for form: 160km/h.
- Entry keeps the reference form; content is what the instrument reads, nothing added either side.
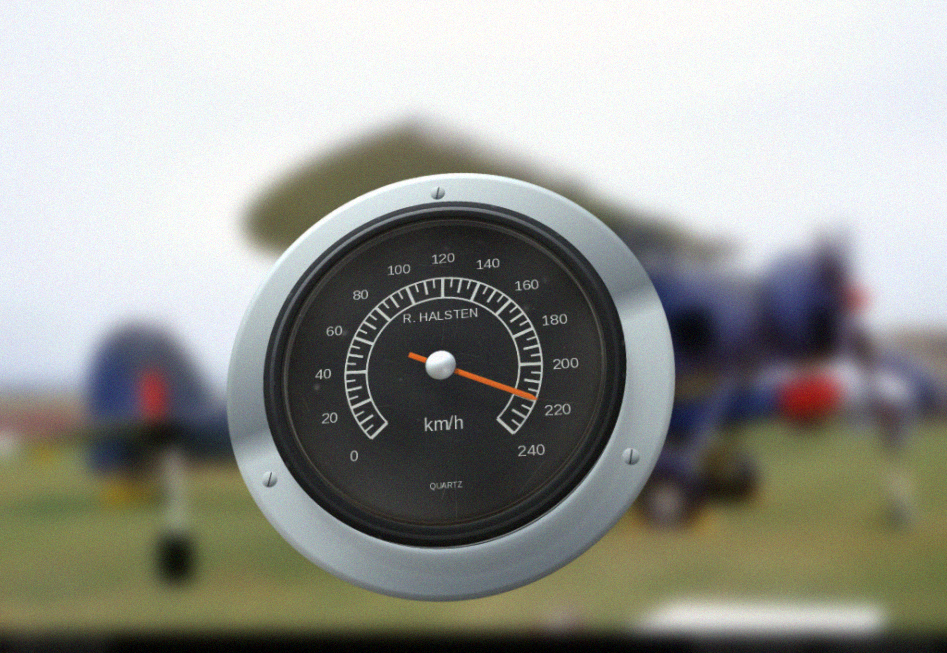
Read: 220km/h
